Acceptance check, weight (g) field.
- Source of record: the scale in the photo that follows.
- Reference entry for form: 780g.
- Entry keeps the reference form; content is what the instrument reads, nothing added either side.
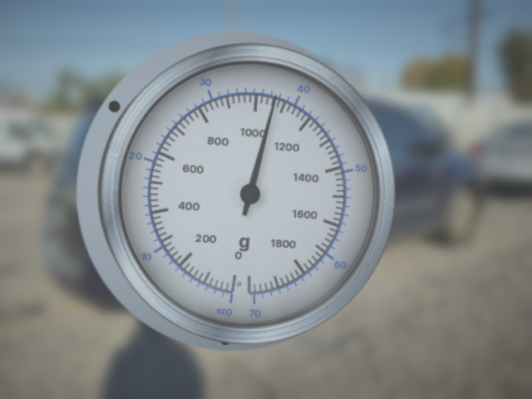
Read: 1060g
